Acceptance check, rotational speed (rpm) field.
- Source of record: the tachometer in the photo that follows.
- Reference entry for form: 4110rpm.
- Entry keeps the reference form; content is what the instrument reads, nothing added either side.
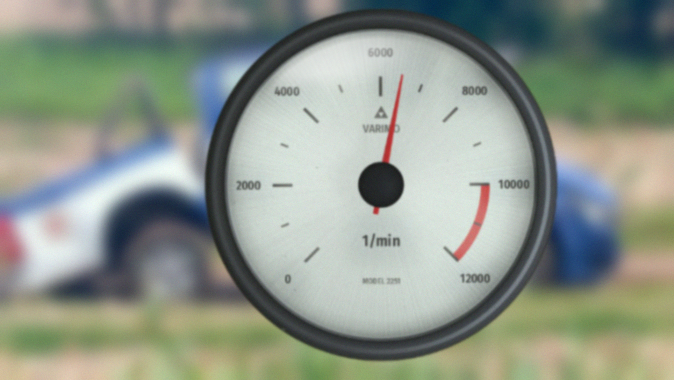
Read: 6500rpm
